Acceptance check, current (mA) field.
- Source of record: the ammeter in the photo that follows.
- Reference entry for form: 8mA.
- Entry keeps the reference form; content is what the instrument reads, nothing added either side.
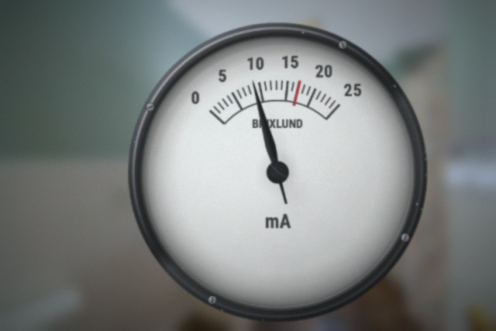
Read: 9mA
